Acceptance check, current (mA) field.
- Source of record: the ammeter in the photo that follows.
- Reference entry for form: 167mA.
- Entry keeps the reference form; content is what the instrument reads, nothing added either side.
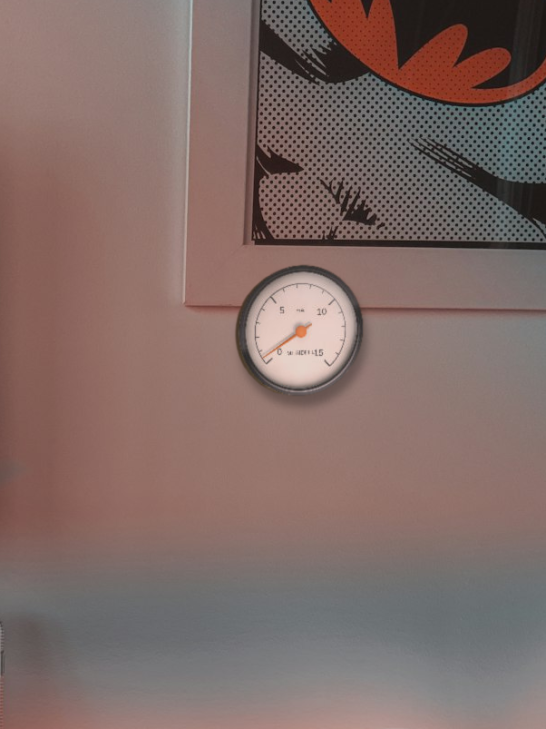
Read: 0.5mA
